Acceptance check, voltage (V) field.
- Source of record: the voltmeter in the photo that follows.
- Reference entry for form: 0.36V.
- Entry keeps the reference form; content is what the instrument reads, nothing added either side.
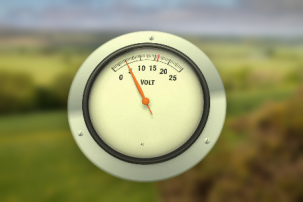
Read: 5V
